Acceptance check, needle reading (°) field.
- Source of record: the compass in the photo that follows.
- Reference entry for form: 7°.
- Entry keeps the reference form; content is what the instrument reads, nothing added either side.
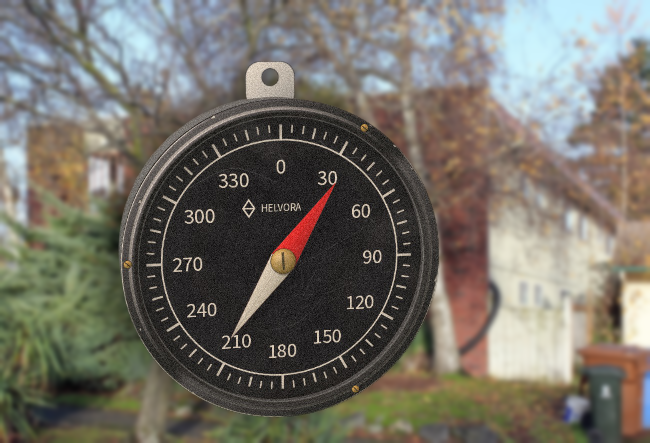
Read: 35°
